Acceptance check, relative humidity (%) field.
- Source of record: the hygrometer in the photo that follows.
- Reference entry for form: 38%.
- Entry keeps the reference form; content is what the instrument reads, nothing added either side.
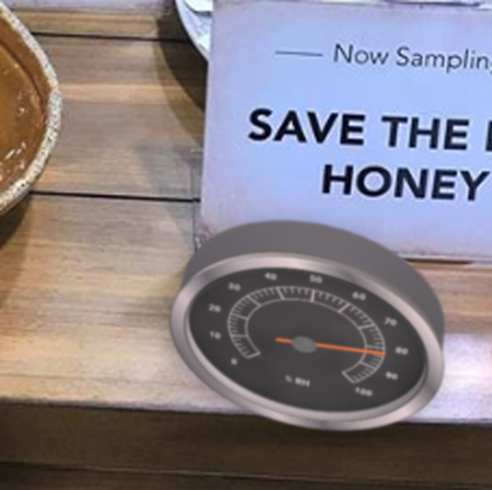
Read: 80%
